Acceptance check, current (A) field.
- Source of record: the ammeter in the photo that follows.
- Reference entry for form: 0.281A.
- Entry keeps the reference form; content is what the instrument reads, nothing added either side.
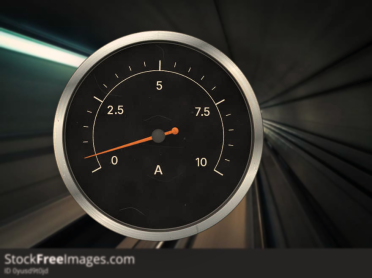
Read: 0.5A
